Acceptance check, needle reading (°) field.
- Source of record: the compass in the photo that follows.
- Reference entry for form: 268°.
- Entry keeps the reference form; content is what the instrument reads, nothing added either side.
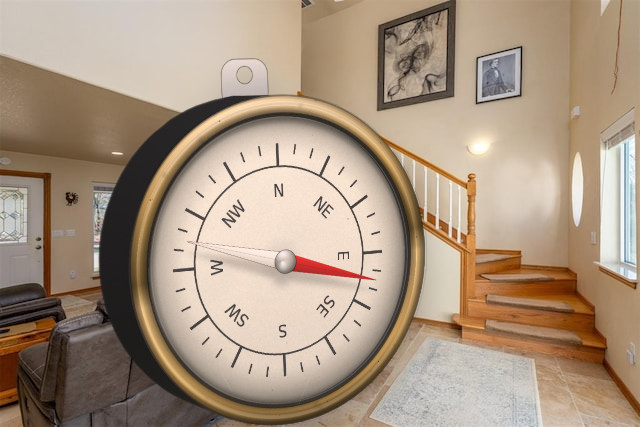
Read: 105°
